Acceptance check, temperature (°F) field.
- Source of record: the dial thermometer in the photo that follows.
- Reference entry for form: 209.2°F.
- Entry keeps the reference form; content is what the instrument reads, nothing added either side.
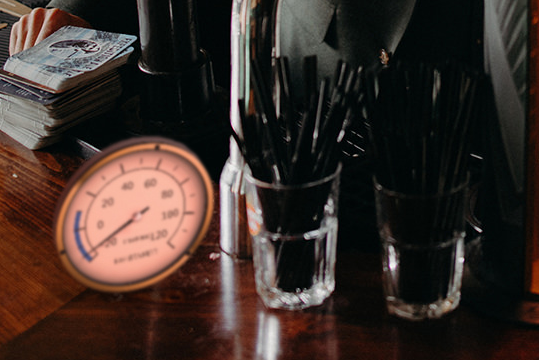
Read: -15°F
